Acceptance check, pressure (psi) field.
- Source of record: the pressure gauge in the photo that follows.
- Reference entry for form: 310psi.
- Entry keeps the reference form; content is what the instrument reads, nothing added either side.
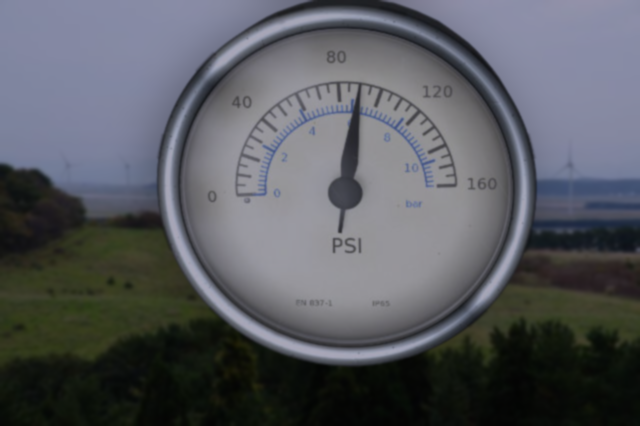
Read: 90psi
